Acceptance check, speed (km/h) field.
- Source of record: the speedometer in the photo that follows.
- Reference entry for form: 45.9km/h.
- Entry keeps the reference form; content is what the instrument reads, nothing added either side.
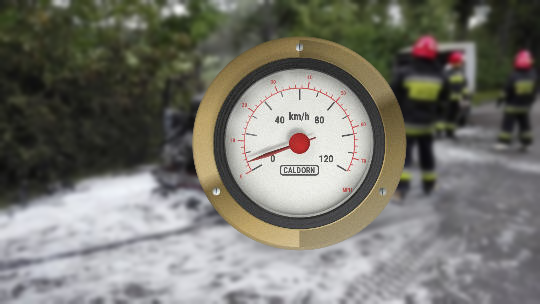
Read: 5km/h
